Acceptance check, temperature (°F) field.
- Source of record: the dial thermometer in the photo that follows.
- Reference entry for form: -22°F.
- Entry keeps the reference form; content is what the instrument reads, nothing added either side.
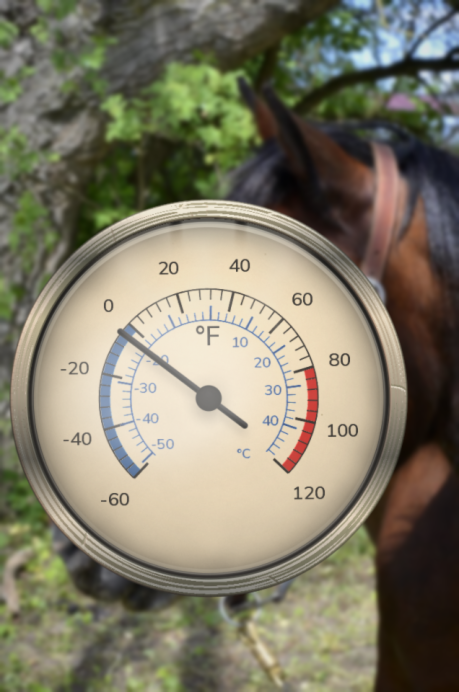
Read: -4°F
